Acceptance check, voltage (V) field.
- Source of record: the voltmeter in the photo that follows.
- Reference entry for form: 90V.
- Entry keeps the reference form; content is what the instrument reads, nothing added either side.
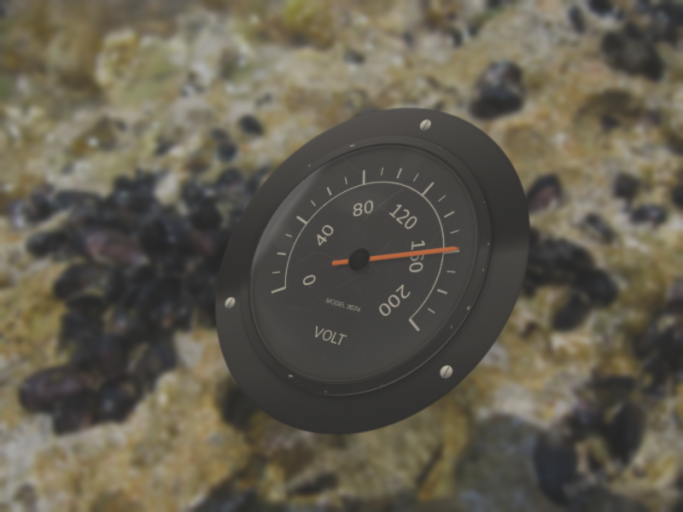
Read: 160V
